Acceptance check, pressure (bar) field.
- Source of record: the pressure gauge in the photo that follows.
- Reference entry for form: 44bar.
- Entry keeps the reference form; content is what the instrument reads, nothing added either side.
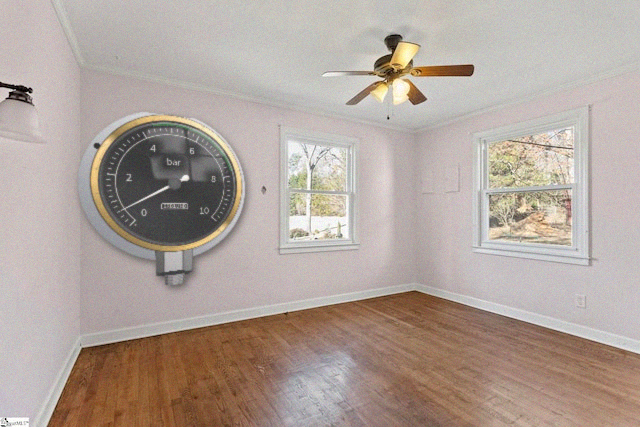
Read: 0.6bar
